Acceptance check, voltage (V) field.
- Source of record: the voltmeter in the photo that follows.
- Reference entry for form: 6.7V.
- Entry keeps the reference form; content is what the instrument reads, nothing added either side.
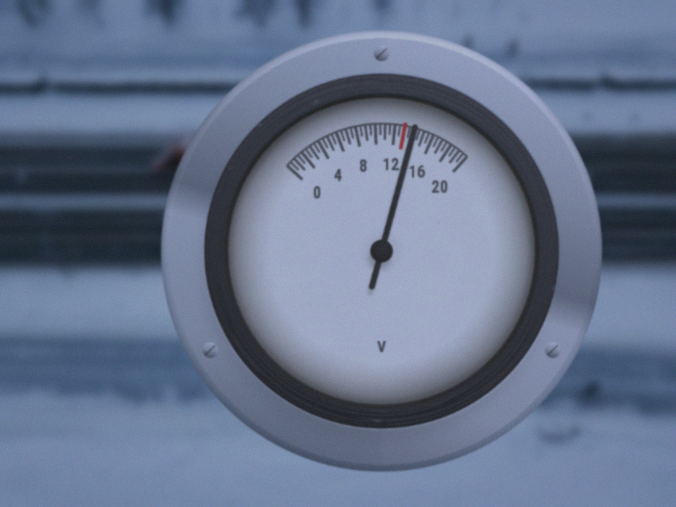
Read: 14V
